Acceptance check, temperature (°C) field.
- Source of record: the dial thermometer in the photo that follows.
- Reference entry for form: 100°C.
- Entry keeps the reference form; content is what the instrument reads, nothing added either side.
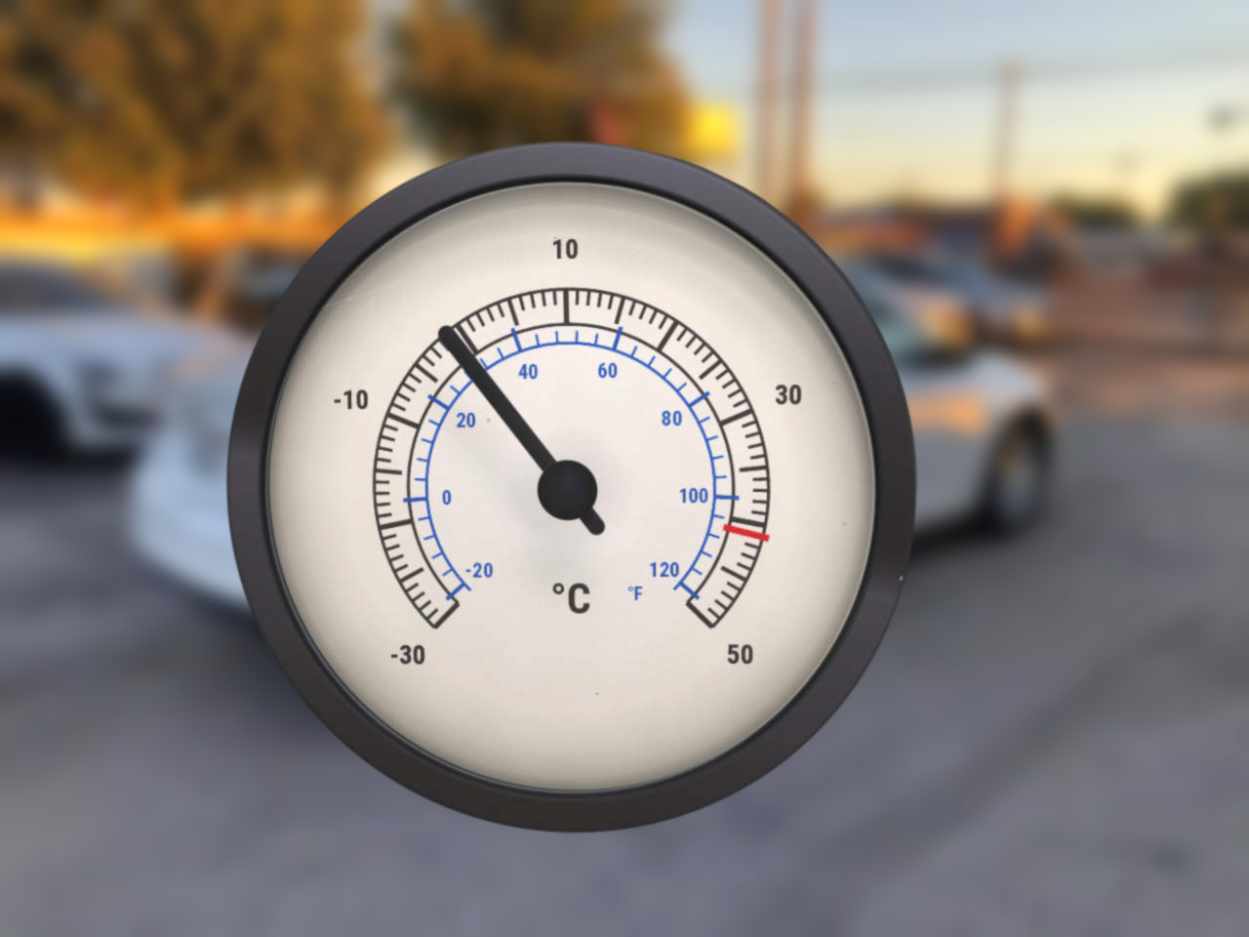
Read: -1°C
